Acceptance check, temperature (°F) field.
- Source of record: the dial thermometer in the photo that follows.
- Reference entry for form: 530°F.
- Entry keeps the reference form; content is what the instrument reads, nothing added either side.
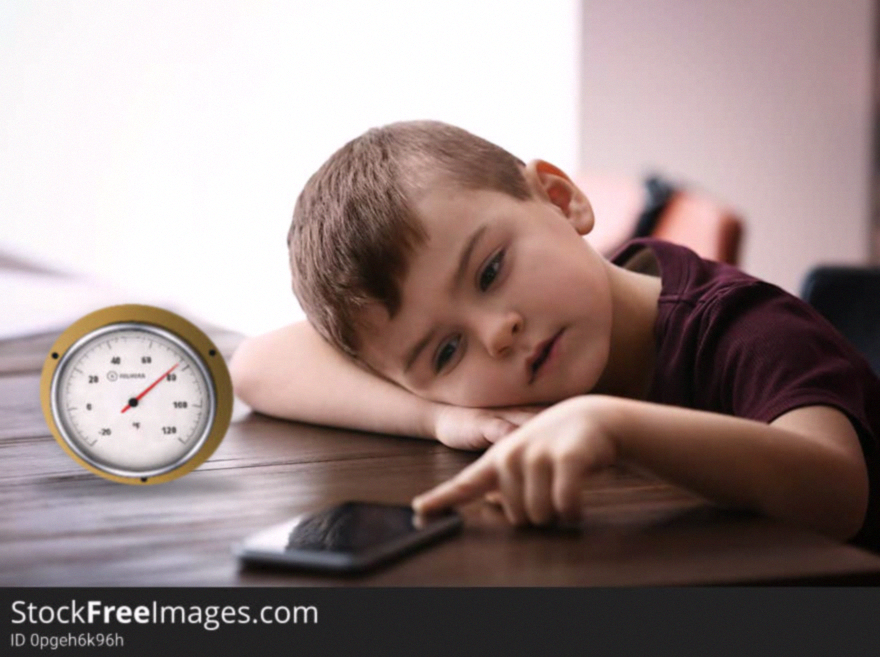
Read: 76°F
